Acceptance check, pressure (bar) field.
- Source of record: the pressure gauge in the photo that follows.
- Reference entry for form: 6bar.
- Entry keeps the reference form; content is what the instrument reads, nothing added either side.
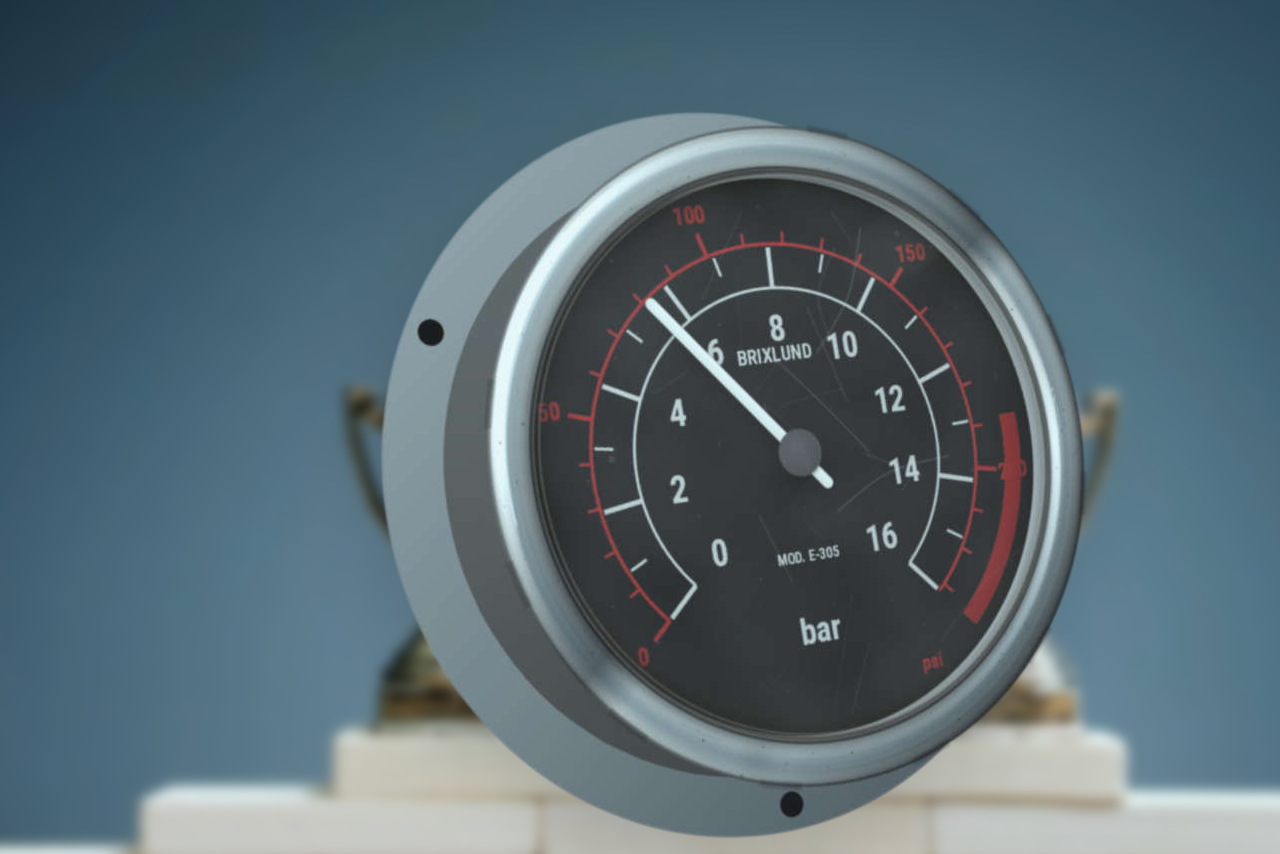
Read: 5.5bar
